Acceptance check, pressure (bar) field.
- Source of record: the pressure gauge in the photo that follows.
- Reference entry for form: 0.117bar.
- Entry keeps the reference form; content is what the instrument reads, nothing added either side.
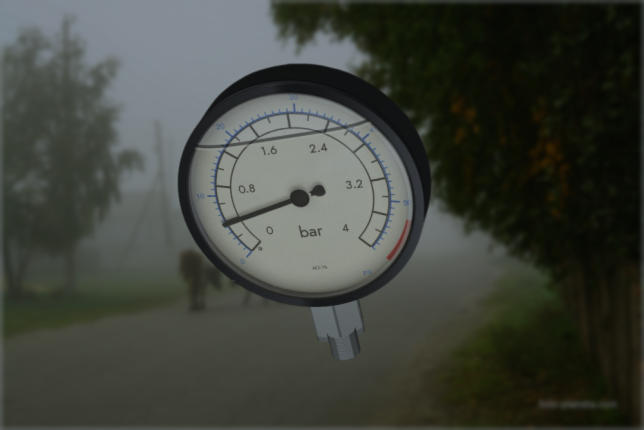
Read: 0.4bar
